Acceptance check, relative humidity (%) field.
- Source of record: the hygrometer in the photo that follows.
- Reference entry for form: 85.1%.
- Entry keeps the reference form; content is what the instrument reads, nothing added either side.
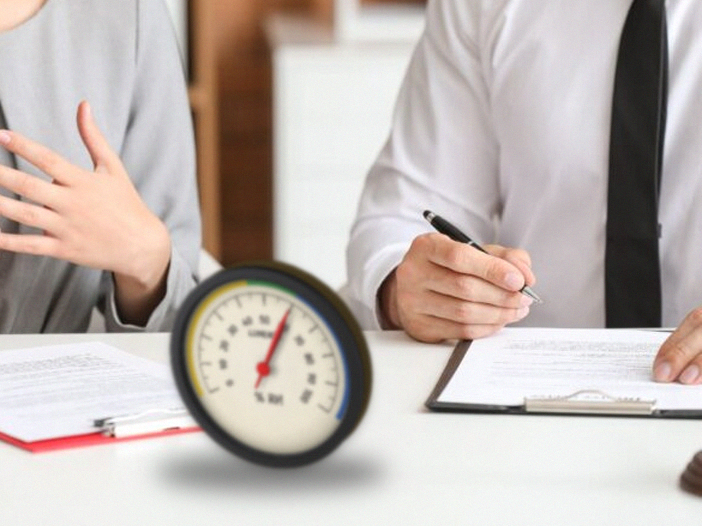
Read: 60%
